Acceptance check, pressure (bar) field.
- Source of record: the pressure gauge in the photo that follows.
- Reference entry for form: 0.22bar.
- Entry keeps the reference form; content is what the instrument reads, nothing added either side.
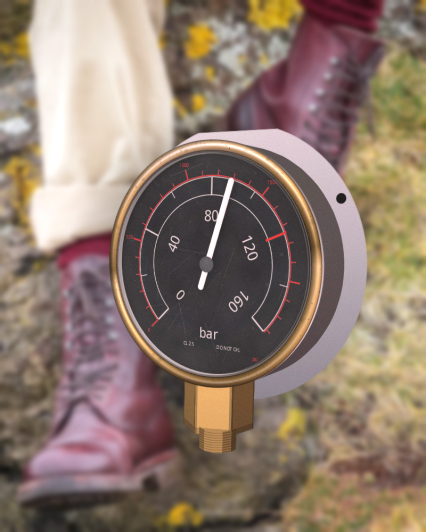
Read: 90bar
